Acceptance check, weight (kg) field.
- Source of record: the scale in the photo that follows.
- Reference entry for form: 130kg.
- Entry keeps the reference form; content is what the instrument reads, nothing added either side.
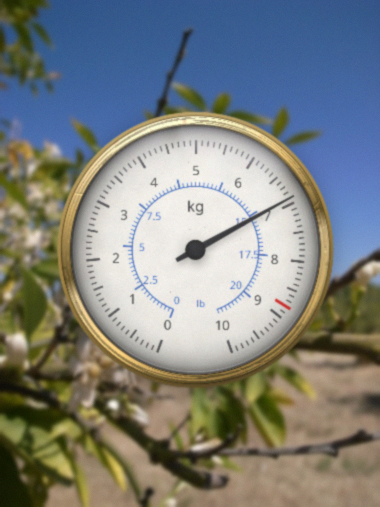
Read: 6.9kg
